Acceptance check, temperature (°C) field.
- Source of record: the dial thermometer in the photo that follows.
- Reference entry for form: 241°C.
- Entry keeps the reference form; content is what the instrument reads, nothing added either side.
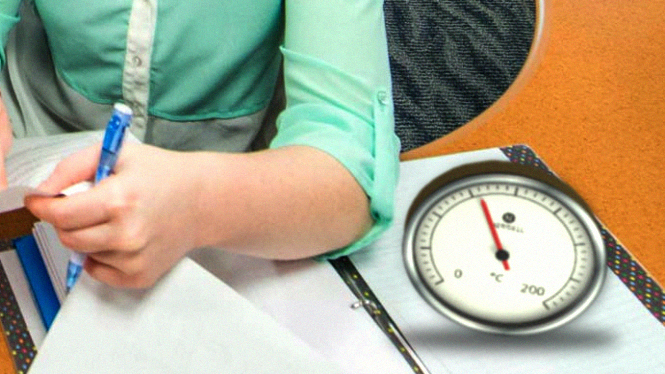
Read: 80°C
